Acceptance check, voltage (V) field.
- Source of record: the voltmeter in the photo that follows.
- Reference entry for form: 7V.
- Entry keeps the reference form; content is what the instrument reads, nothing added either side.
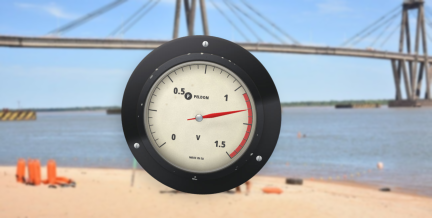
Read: 1.15V
